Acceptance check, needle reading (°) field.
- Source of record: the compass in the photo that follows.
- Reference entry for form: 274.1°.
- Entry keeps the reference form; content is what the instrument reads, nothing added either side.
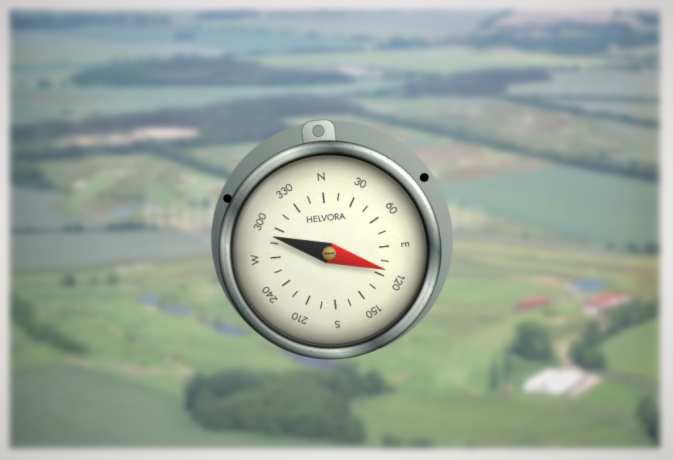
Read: 112.5°
